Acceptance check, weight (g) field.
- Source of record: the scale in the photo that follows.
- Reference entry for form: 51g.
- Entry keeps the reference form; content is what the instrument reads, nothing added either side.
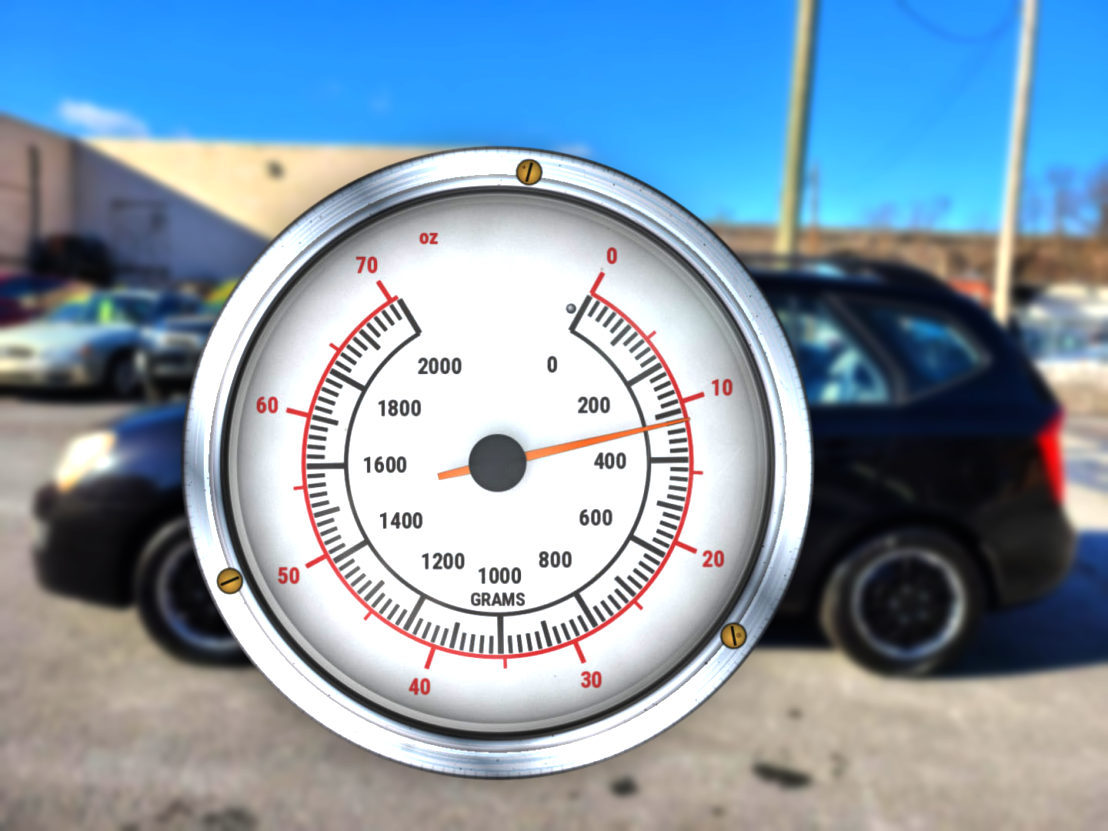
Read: 320g
